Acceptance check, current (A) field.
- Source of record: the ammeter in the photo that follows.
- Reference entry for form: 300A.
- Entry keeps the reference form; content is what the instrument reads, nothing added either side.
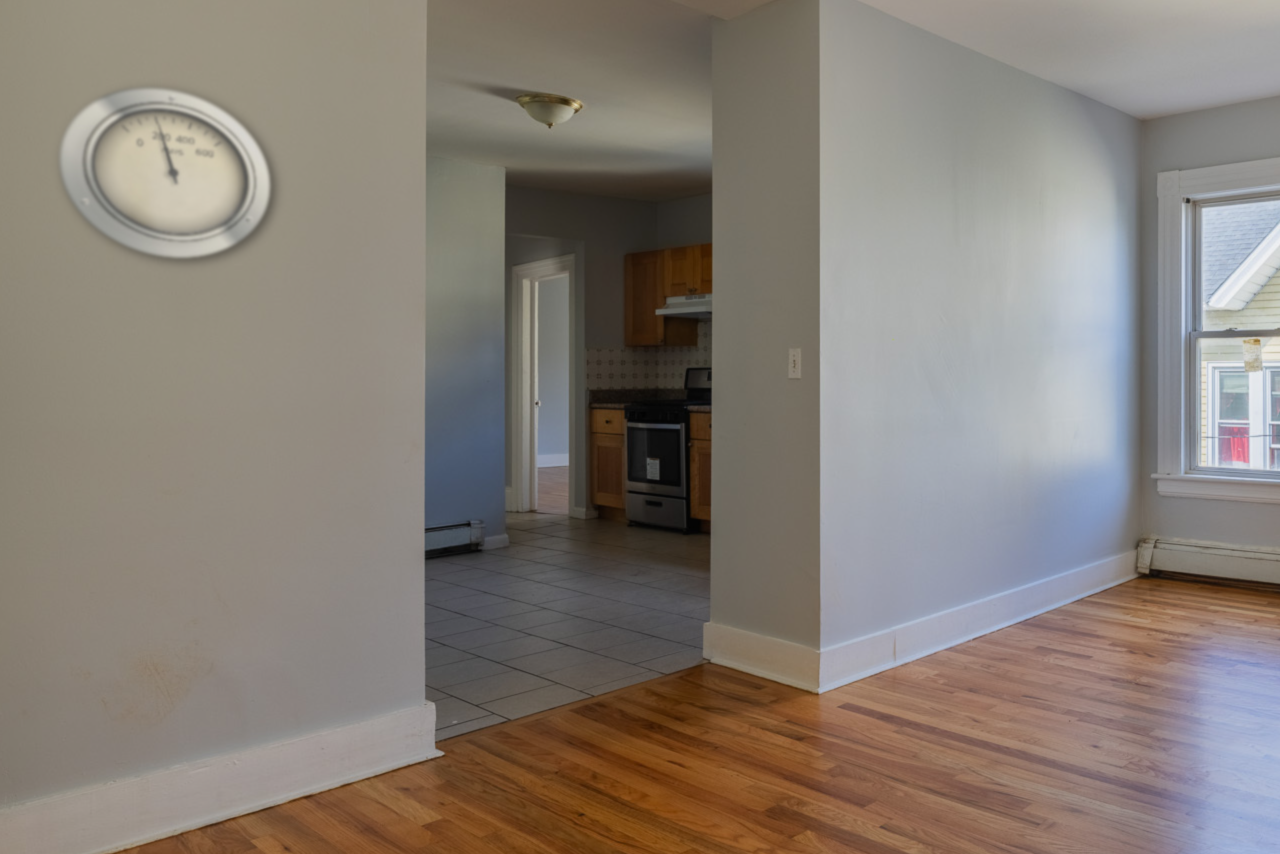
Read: 200A
